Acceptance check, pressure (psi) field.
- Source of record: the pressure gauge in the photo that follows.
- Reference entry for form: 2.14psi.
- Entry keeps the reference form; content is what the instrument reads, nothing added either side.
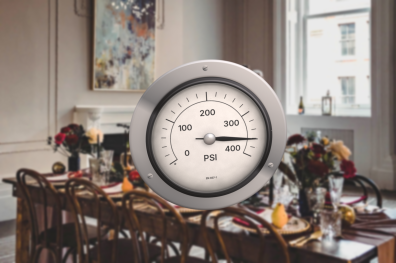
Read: 360psi
